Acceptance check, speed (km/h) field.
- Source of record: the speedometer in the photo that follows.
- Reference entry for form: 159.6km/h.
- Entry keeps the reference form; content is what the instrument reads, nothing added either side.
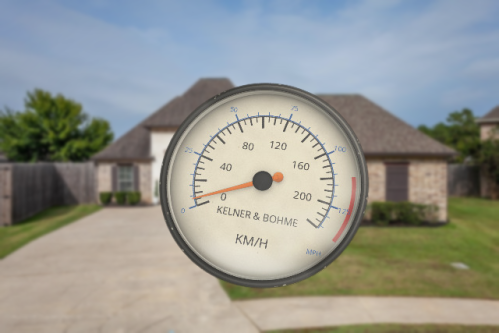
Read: 5km/h
